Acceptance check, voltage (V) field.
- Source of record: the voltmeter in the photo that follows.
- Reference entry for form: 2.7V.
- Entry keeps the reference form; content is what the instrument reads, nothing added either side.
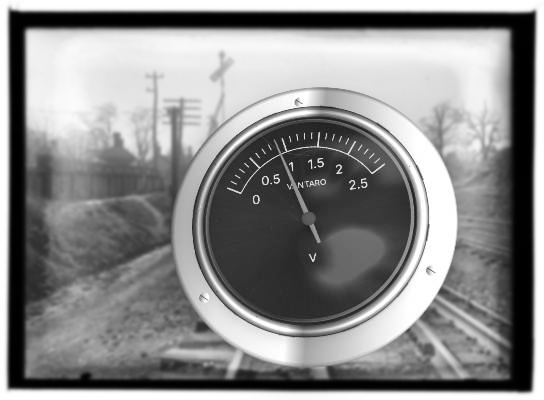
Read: 0.9V
